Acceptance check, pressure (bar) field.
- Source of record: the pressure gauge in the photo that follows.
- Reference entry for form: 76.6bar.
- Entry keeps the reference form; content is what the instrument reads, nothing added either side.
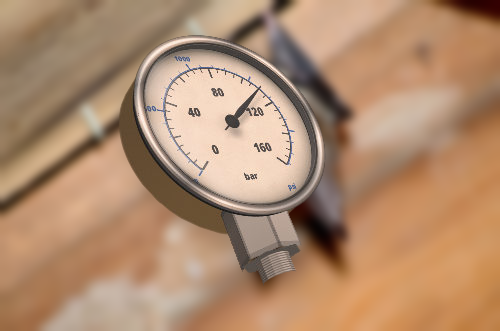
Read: 110bar
